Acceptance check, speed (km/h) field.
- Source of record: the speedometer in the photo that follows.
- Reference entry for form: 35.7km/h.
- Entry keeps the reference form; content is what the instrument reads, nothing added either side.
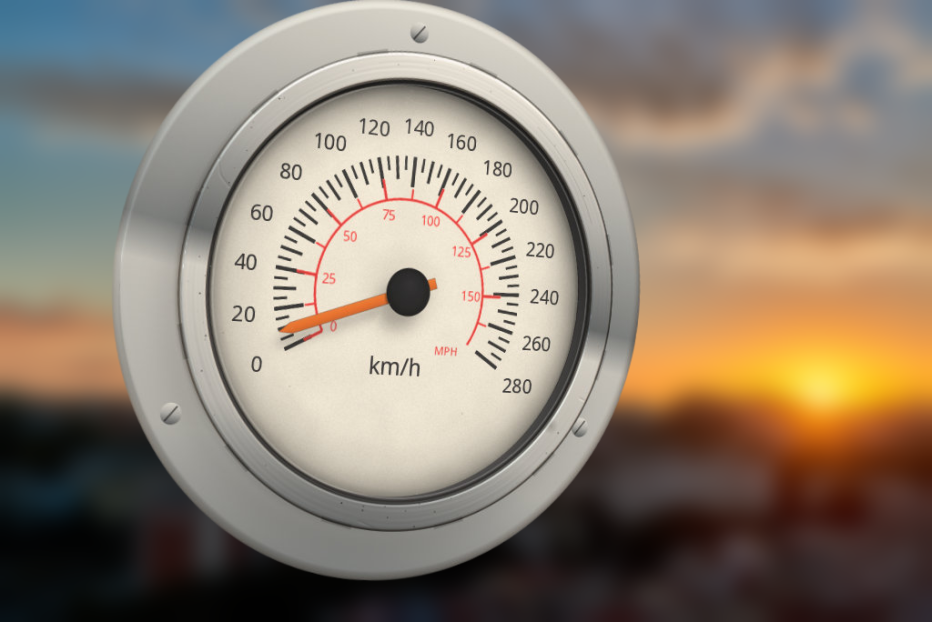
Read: 10km/h
